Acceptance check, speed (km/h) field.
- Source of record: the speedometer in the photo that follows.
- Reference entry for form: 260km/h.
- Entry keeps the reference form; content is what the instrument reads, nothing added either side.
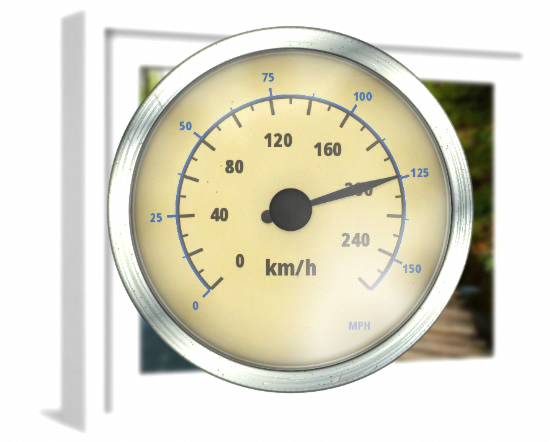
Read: 200km/h
